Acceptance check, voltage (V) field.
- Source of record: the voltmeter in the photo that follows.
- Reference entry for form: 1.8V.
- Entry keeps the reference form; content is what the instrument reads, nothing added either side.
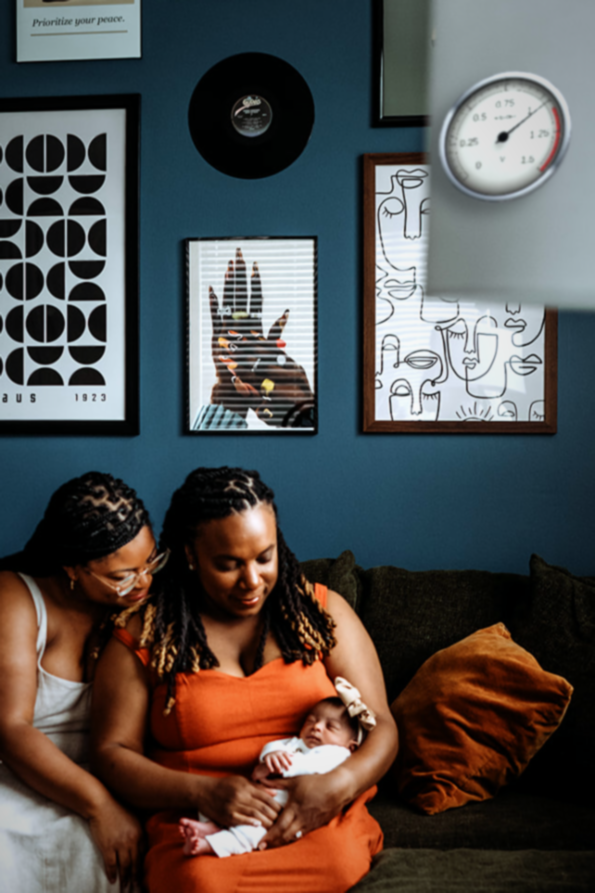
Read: 1.05V
